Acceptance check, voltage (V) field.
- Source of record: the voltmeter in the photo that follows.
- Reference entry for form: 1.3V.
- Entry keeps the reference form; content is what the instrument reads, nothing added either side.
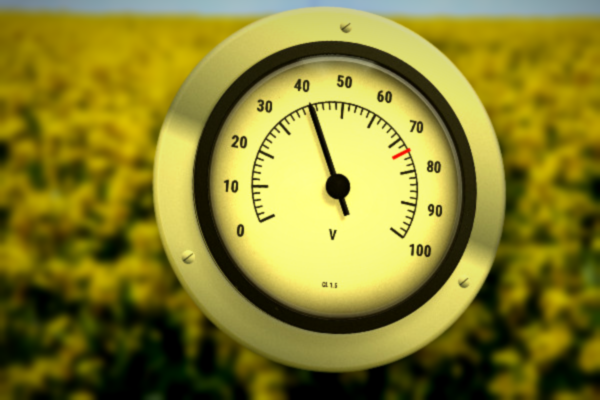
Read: 40V
